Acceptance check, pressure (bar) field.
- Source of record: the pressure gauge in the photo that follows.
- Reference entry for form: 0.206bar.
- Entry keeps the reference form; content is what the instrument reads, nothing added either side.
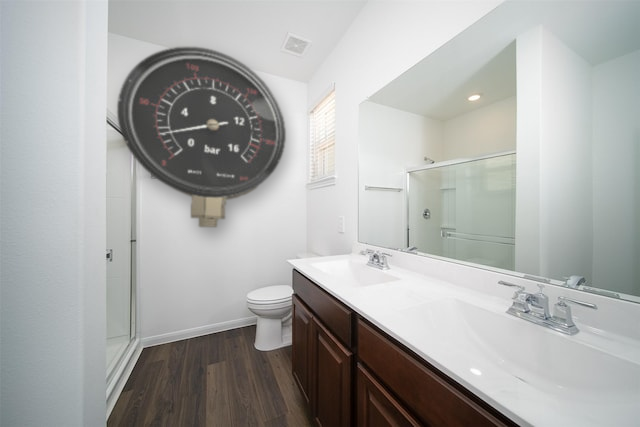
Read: 1.5bar
